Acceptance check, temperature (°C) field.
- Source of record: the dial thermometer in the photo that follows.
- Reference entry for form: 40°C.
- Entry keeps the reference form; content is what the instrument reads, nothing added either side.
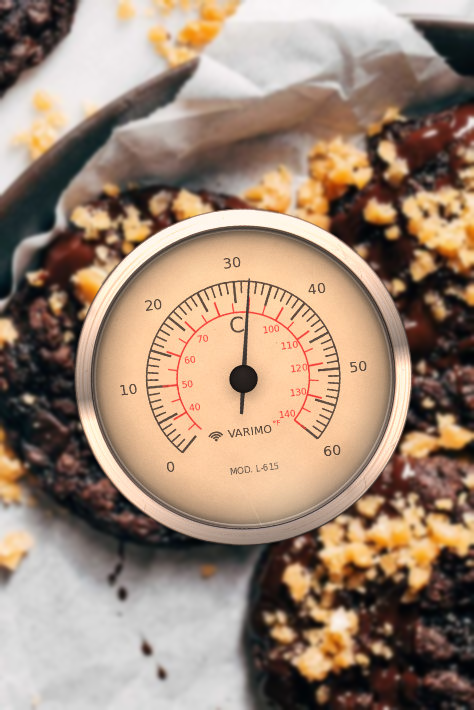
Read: 32°C
